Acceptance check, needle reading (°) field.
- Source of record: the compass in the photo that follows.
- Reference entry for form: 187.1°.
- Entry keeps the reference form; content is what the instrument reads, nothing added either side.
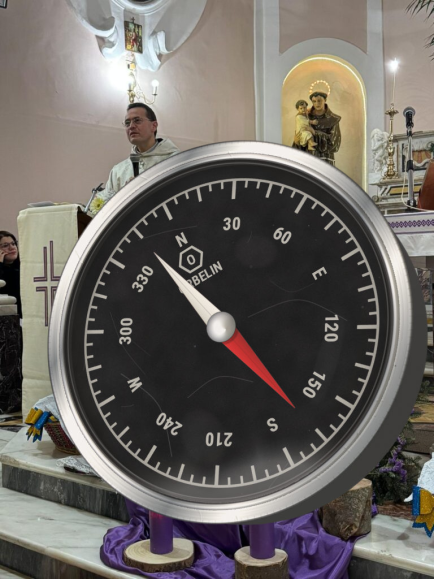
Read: 165°
